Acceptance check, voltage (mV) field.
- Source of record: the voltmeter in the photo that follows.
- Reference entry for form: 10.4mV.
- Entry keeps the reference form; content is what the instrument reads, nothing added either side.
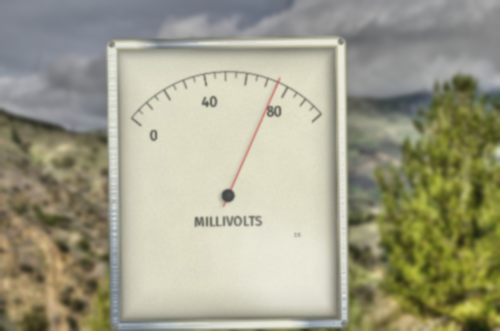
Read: 75mV
